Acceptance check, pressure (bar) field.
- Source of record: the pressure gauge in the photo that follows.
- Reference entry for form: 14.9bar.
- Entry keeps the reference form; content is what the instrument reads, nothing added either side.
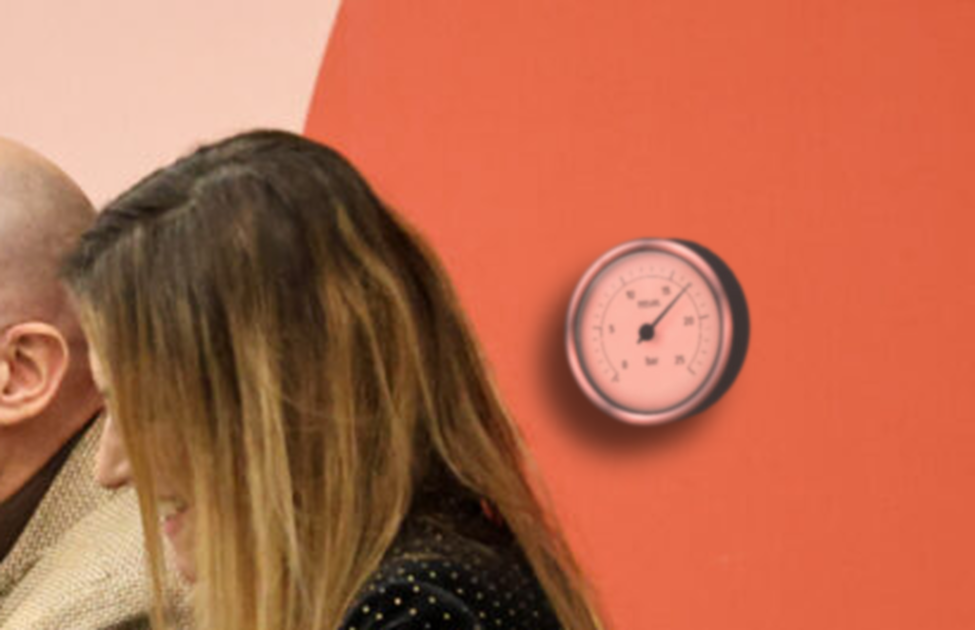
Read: 17bar
